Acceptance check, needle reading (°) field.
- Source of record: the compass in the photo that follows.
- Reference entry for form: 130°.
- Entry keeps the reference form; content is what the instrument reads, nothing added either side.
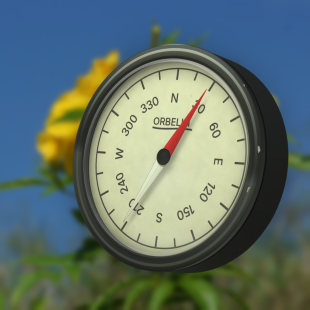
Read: 30°
